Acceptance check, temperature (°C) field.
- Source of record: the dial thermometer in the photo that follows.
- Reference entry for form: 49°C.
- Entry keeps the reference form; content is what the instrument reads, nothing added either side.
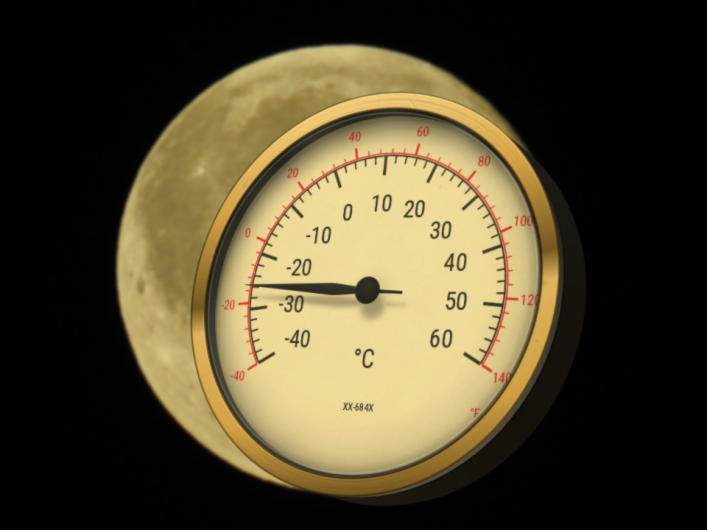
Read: -26°C
